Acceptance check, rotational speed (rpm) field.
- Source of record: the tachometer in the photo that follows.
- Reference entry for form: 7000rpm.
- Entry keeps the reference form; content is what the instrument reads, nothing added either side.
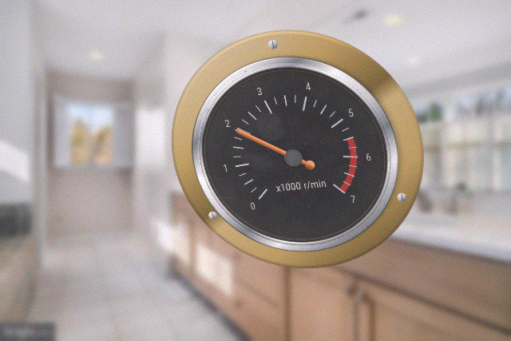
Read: 2000rpm
